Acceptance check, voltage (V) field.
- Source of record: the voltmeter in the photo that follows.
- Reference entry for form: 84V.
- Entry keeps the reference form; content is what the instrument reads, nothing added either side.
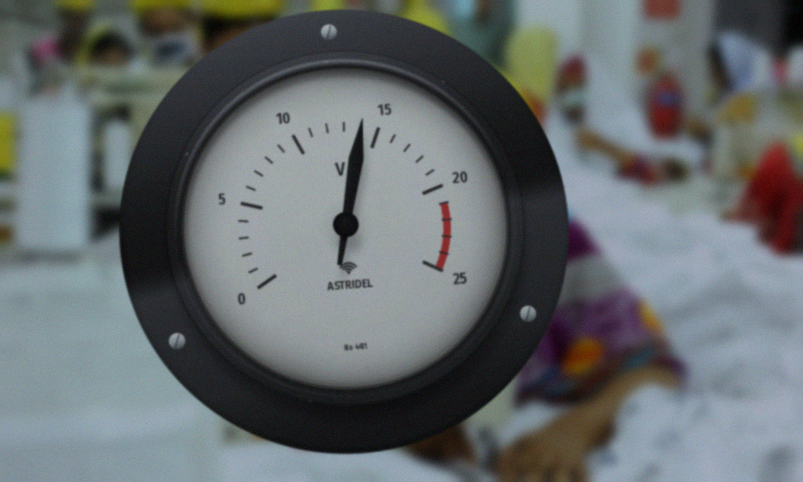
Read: 14V
